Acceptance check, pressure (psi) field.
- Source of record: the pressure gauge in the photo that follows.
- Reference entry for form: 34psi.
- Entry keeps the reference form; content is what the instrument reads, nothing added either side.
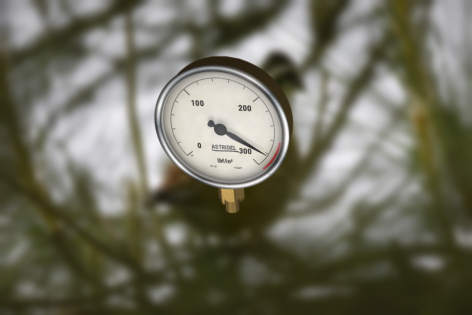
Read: 280psi
